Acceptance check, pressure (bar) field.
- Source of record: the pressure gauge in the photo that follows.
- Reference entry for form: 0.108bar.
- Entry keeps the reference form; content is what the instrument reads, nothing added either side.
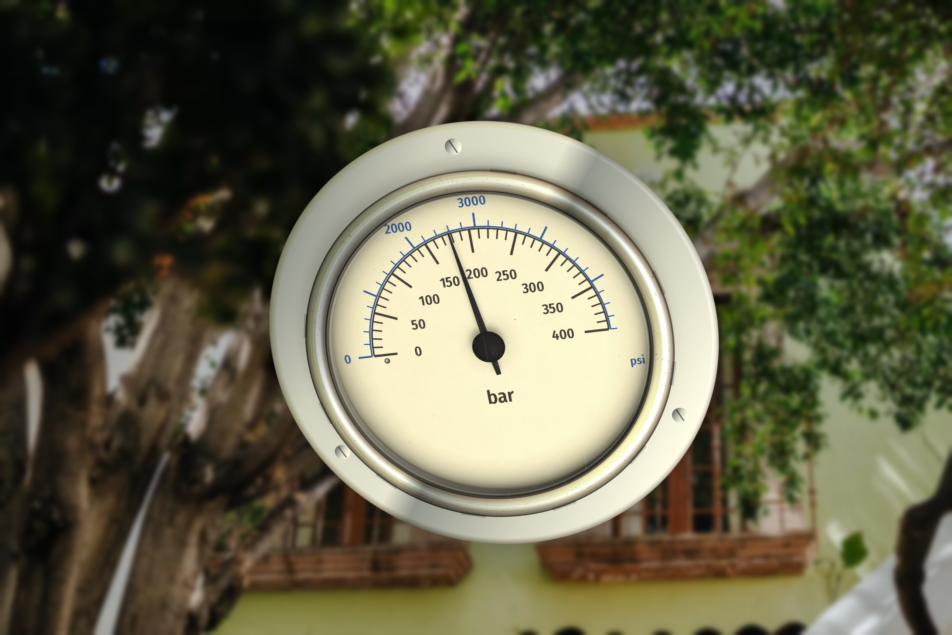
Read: 180bar
